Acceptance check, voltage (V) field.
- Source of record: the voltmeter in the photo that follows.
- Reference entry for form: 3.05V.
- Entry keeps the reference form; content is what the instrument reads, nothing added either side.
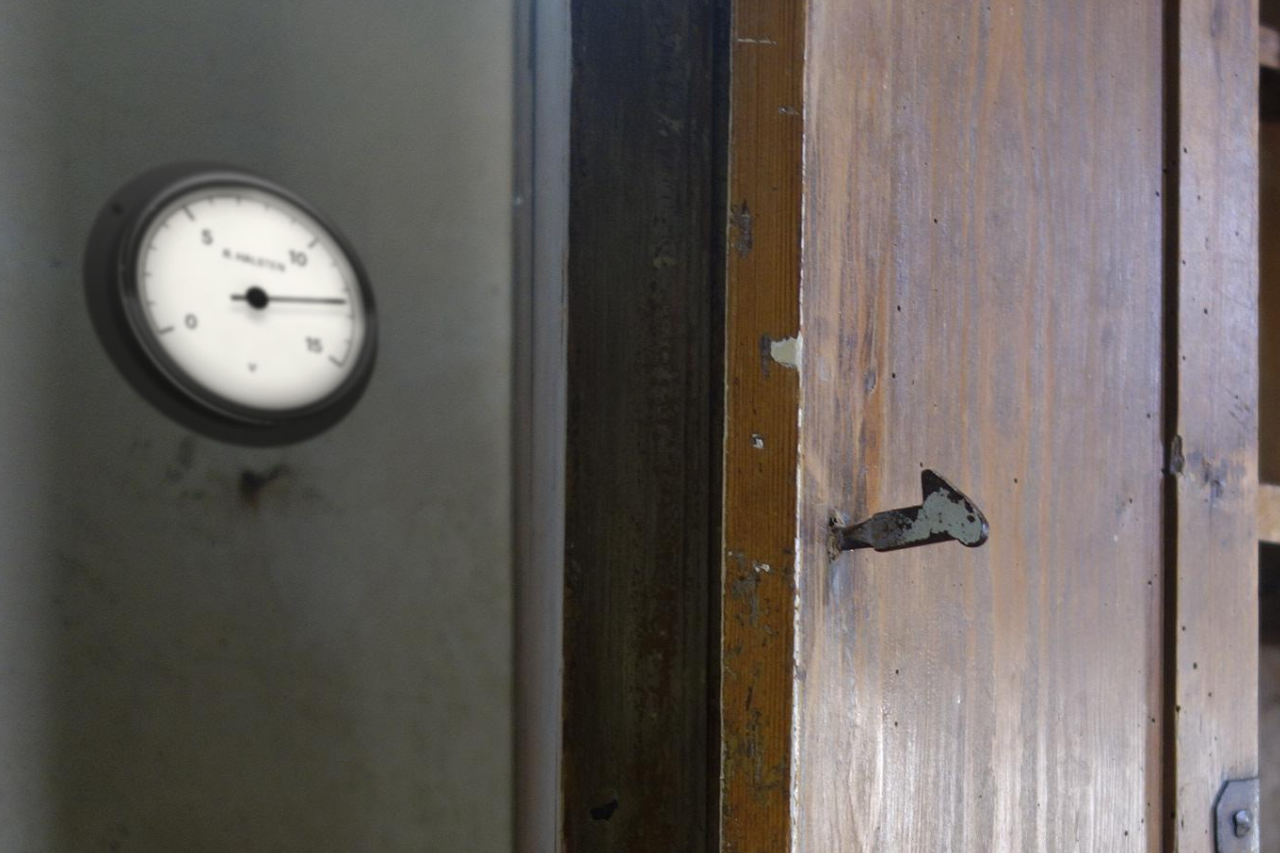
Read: 12.5V
